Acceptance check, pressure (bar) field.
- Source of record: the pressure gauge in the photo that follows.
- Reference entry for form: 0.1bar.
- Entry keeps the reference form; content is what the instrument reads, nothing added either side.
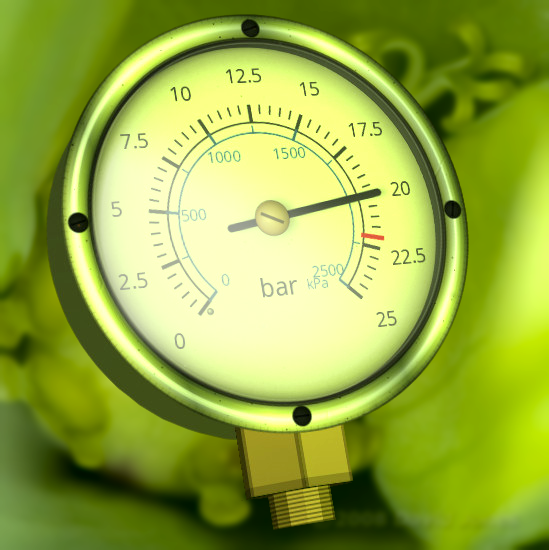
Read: 20bar
